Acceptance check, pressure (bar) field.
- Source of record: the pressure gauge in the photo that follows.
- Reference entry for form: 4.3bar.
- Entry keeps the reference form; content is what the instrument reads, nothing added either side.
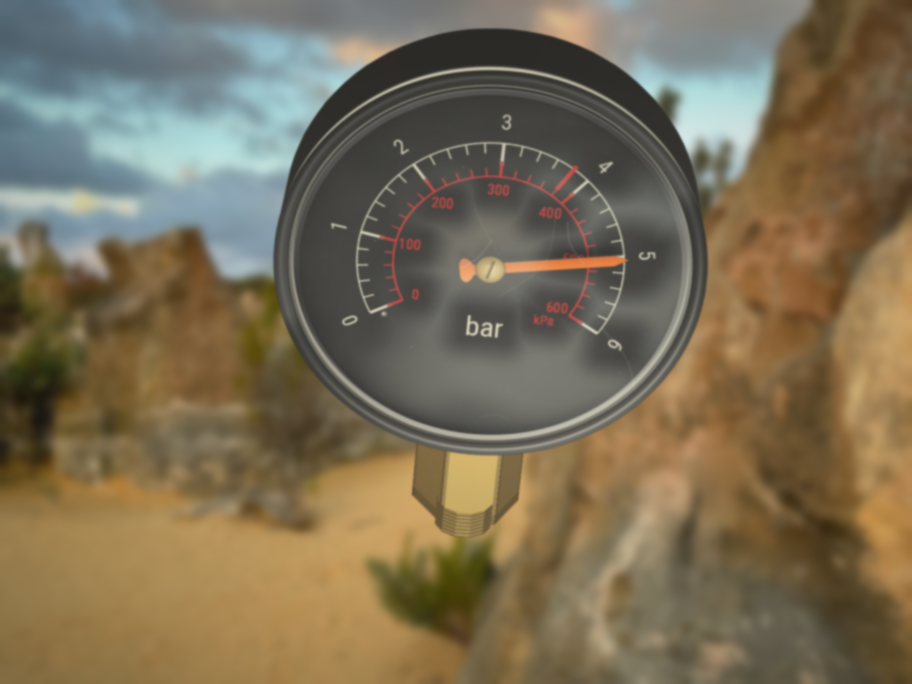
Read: 5bar
